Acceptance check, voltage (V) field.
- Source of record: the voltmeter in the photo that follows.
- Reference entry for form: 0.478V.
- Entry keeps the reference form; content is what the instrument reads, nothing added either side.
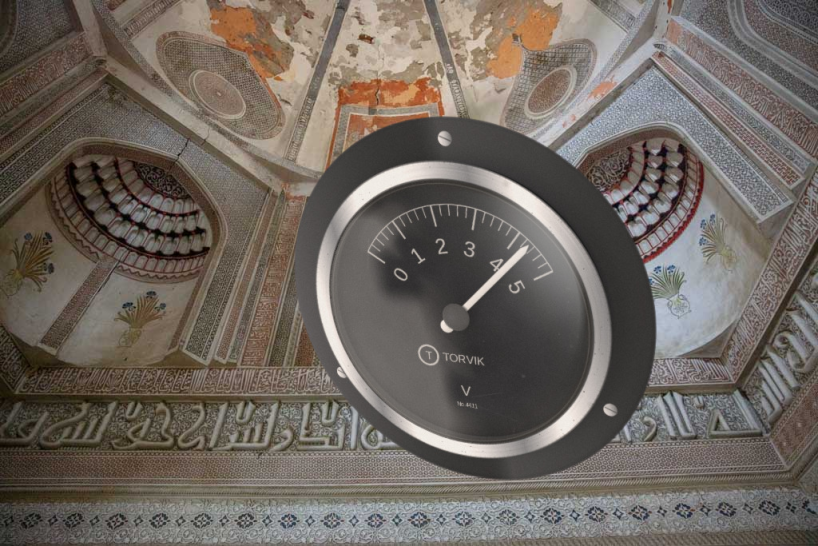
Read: 4.3V
